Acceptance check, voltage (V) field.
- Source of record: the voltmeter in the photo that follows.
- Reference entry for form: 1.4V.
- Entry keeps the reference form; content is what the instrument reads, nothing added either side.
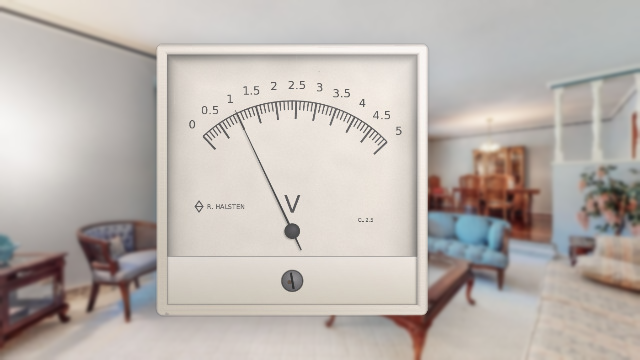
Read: 1V
